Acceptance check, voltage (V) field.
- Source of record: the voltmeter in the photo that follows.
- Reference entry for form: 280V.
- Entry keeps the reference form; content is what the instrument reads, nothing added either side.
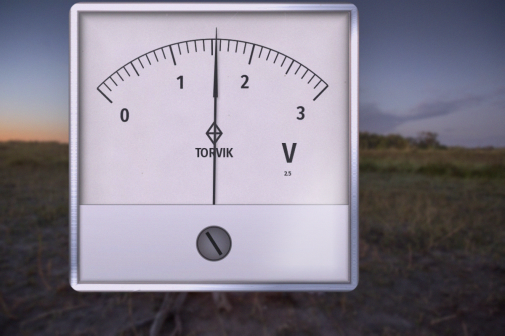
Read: 1.55V
